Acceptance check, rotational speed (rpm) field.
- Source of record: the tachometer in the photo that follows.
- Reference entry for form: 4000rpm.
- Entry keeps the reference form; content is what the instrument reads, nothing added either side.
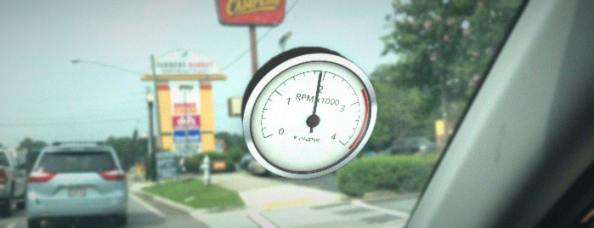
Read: 1900rpm
